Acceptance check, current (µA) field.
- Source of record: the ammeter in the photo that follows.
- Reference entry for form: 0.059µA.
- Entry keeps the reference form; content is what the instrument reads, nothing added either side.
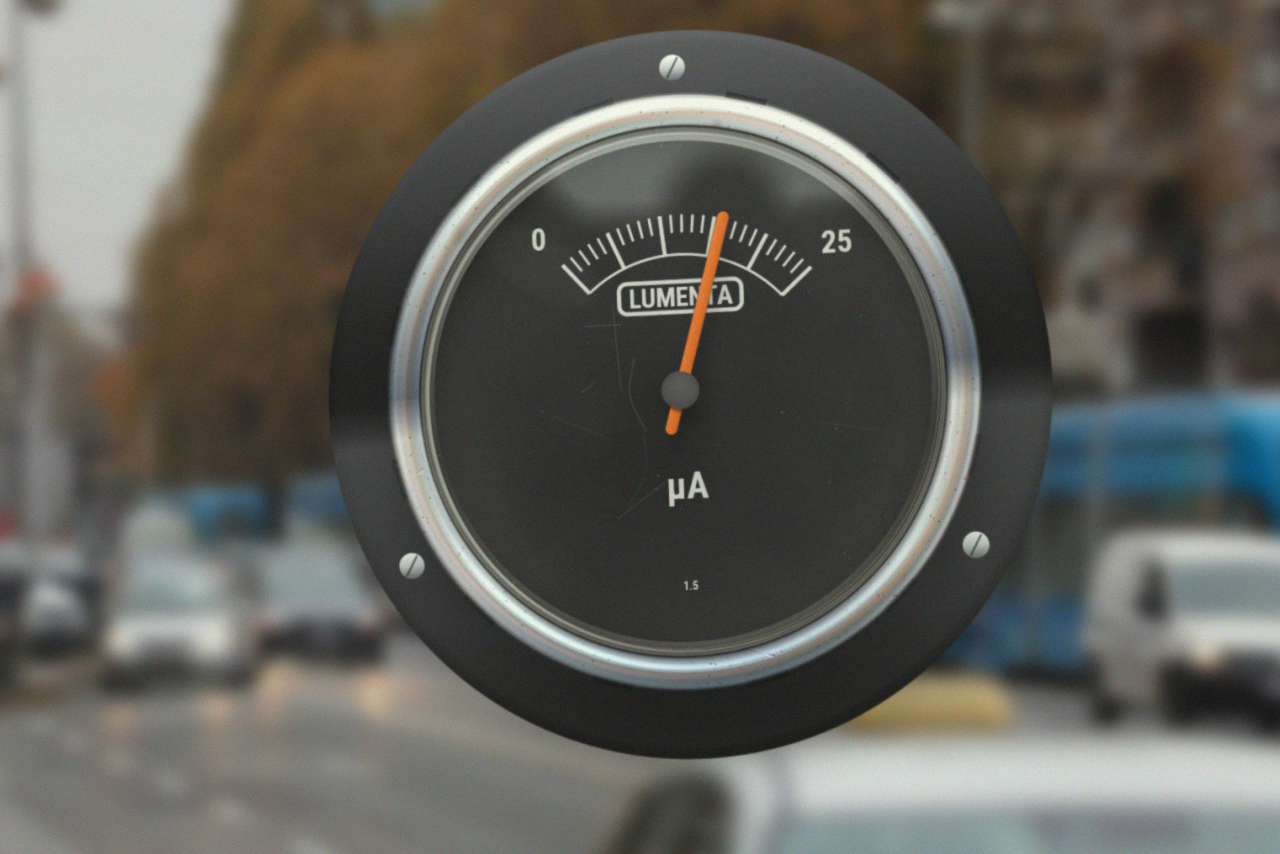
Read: 16µA
